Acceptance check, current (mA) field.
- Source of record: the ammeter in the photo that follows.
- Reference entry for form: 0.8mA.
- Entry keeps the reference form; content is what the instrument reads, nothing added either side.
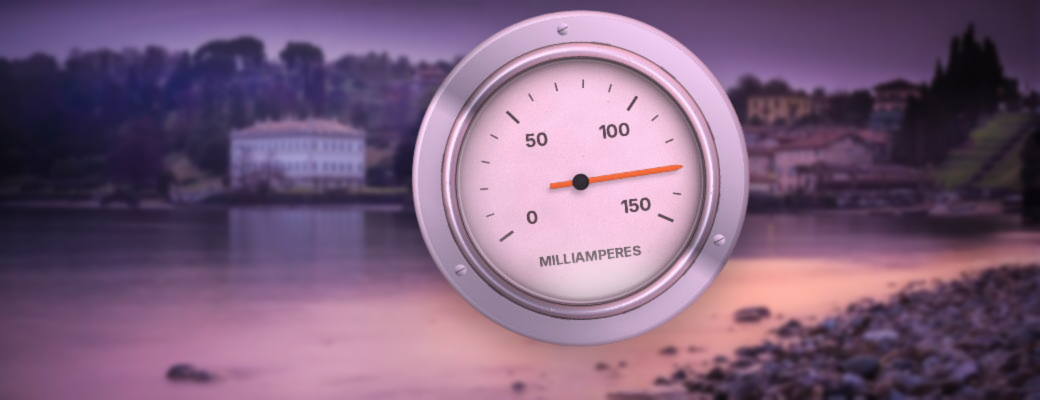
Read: 130mA
